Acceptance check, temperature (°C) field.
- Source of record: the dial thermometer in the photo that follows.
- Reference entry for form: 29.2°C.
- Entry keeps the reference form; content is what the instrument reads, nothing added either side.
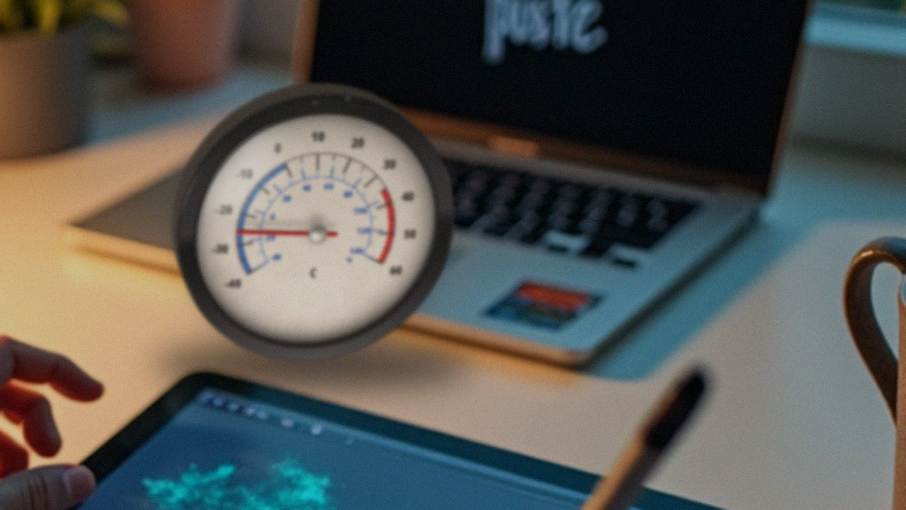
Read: -25°C
